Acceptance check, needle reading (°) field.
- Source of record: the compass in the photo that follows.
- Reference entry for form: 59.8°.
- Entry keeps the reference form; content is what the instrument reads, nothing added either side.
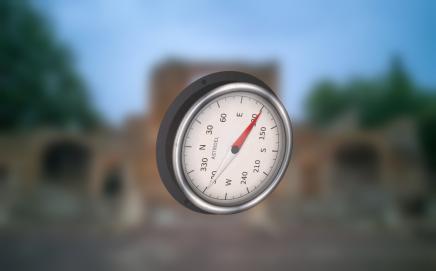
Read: 120°
